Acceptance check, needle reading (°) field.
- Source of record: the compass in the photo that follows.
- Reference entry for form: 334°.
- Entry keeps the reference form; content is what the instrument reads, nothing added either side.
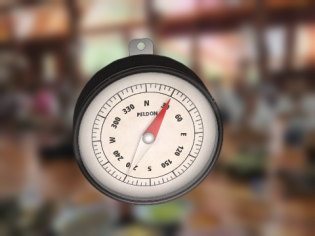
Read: 30°
